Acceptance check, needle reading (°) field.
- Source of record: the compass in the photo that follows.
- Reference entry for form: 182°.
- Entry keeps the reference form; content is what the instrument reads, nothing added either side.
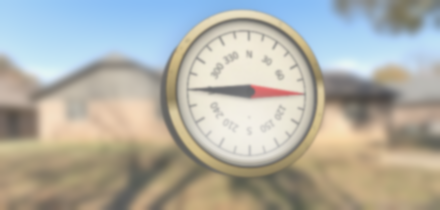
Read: 90°
